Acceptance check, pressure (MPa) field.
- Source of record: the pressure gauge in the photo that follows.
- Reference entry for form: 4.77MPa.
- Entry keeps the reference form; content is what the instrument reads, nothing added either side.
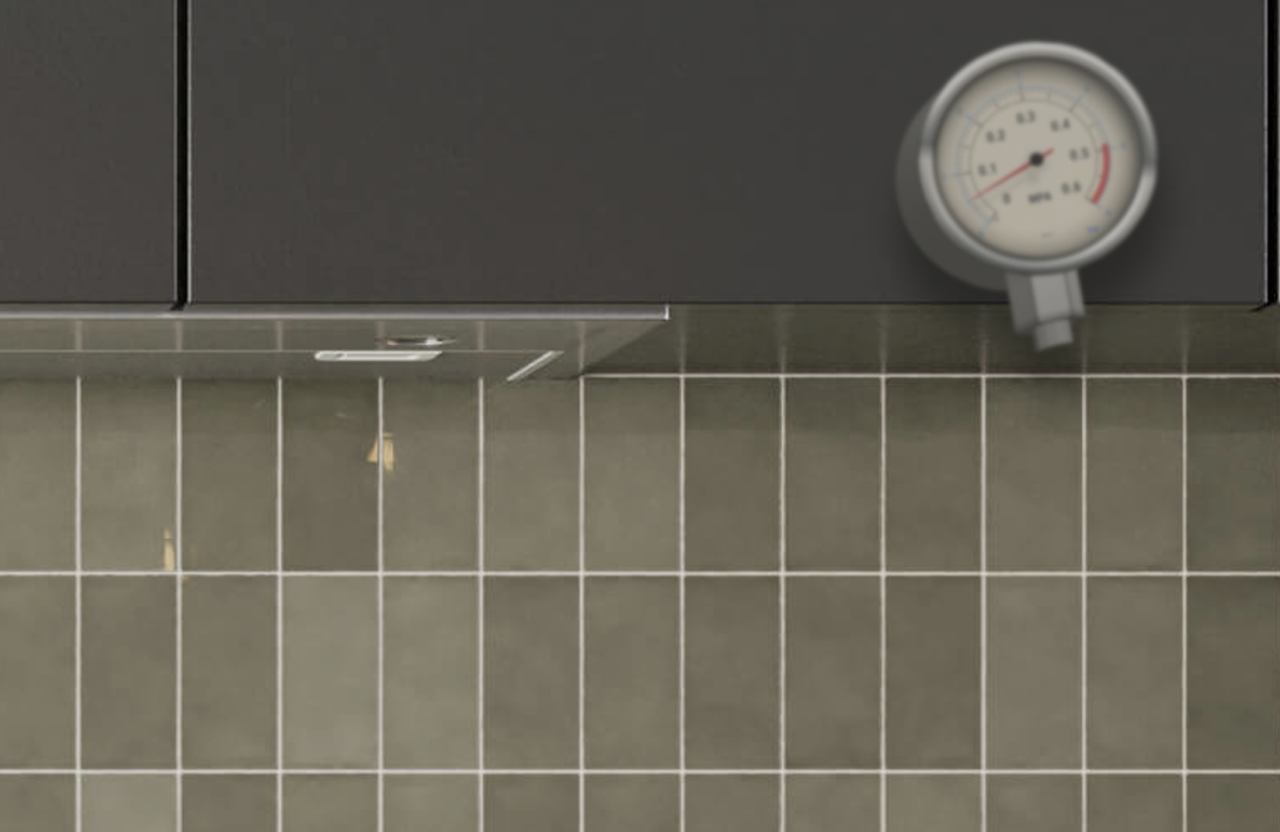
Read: 0.05MPa
